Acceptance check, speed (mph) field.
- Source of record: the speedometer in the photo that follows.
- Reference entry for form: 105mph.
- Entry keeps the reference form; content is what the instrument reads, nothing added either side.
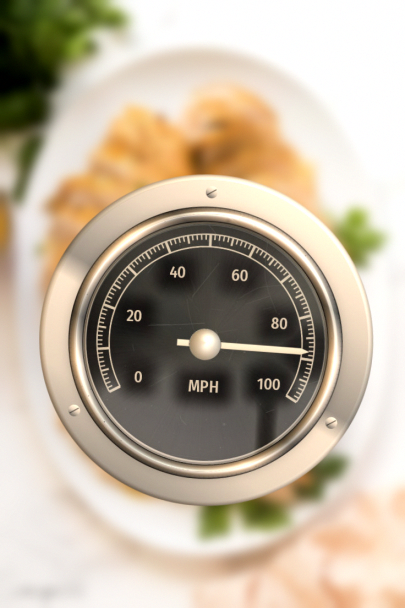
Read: 88mph
